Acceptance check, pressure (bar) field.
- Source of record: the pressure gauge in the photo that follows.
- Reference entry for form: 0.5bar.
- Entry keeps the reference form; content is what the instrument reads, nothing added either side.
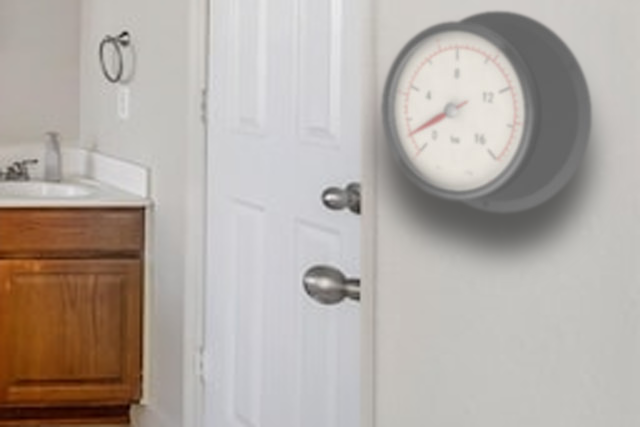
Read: 1bar
